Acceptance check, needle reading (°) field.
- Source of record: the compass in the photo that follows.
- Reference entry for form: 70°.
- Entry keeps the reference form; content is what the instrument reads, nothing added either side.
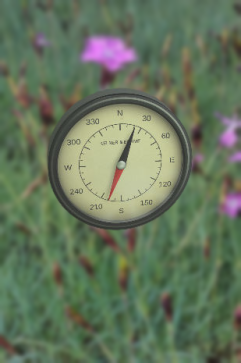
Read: 200°
